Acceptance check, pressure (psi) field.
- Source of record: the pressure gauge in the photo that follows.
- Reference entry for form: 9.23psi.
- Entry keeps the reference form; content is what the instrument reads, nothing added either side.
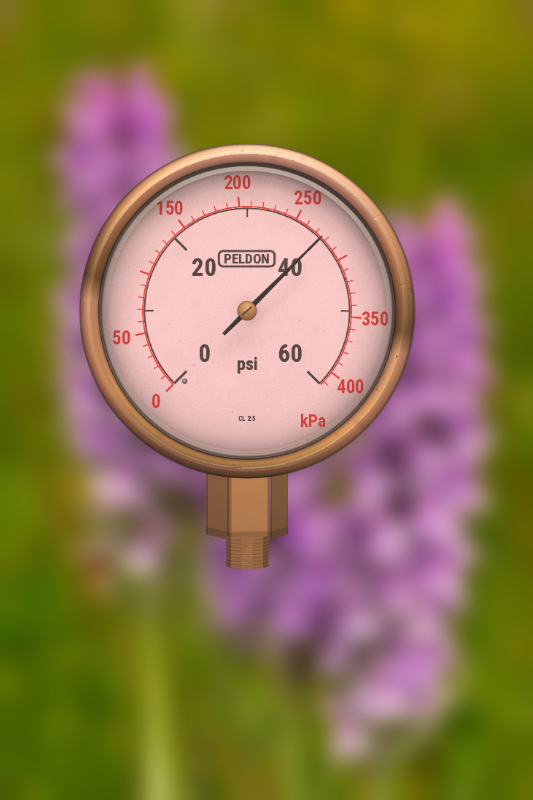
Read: 40psi
